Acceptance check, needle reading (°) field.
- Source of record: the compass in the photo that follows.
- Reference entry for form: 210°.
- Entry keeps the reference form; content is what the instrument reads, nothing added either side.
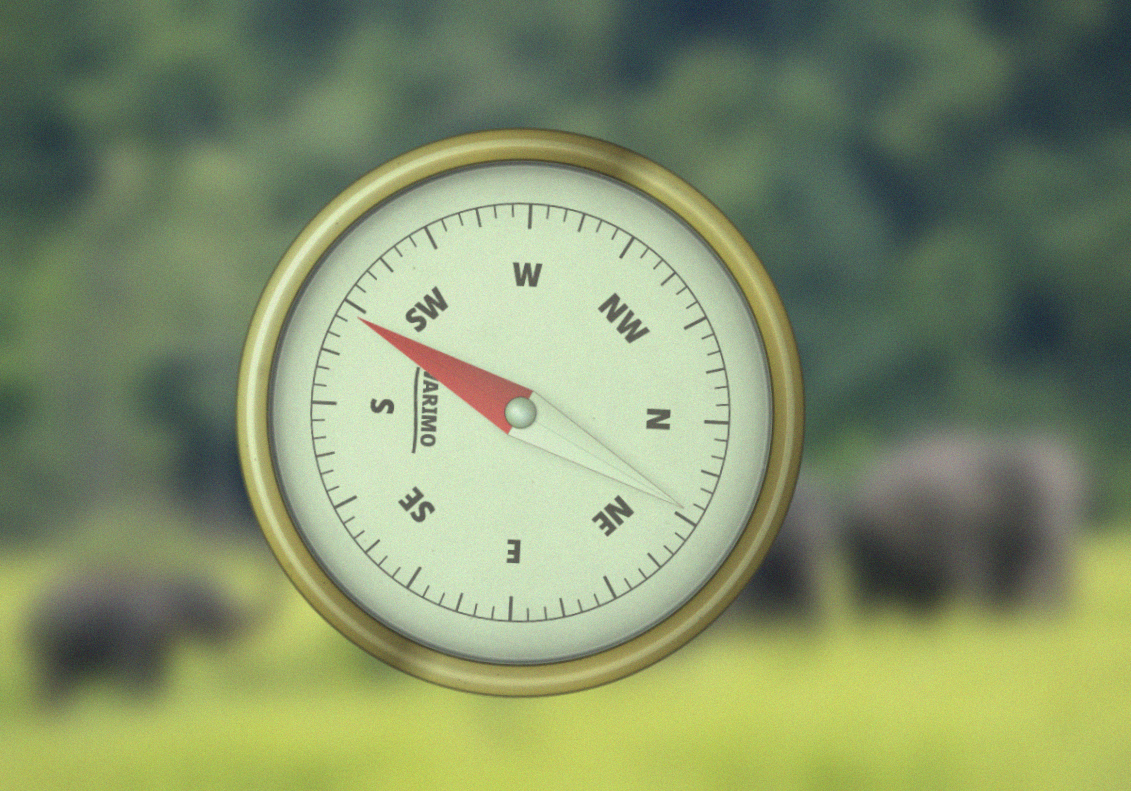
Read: 207.5°
